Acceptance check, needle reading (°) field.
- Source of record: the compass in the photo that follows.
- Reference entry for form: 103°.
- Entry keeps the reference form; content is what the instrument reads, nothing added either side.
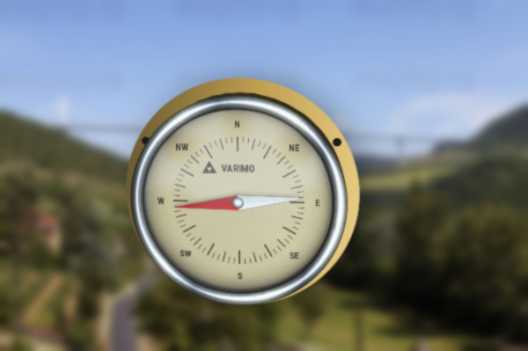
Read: 265°
